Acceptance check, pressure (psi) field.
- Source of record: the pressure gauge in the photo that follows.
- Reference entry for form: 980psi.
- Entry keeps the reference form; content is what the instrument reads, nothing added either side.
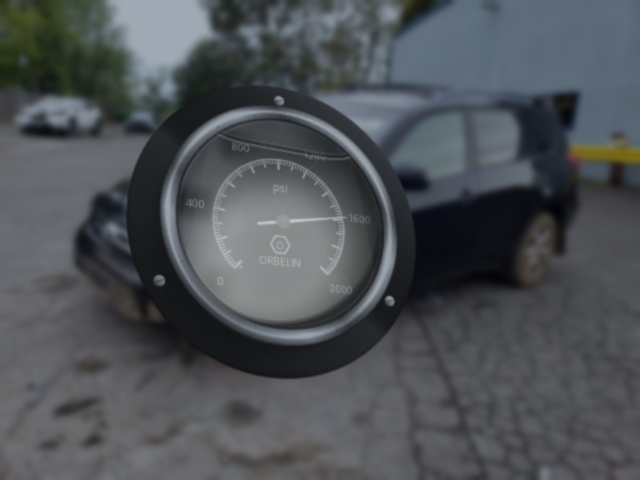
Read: 1600psi
